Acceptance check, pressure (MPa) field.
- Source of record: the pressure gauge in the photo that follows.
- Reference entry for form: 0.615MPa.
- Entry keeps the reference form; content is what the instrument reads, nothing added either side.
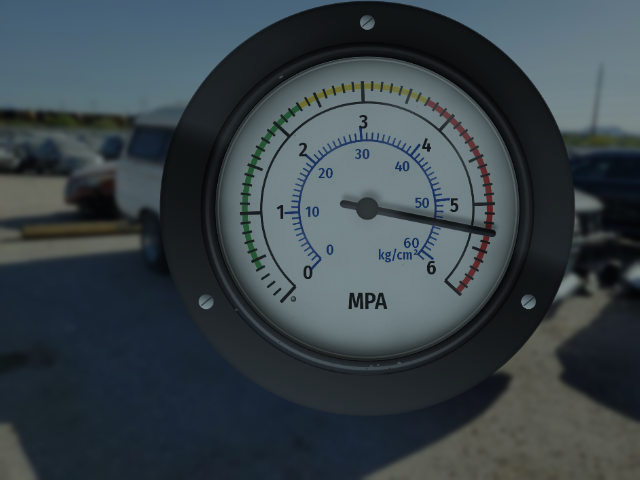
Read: 5.3MPa
